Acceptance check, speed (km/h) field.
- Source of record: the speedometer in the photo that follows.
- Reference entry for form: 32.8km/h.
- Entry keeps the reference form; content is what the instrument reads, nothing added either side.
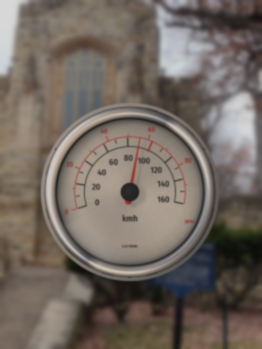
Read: 90km/h
